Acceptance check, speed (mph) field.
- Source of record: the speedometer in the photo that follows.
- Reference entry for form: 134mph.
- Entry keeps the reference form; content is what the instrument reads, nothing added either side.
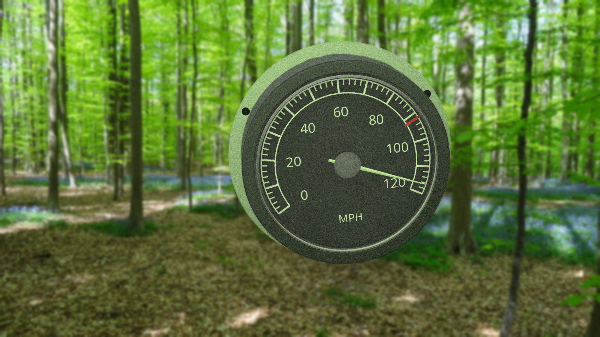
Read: 116mph
